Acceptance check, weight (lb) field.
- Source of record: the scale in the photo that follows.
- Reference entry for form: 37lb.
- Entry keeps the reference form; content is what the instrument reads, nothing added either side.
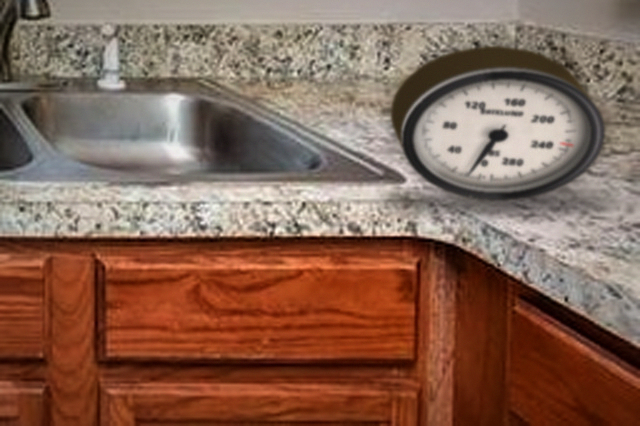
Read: 10lb
